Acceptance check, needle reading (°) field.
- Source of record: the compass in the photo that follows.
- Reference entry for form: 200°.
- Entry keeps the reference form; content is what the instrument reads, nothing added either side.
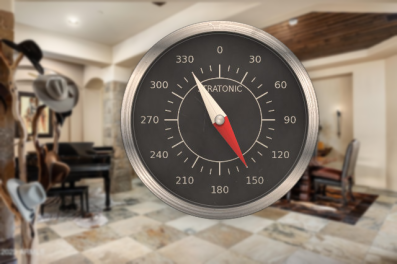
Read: 150°
